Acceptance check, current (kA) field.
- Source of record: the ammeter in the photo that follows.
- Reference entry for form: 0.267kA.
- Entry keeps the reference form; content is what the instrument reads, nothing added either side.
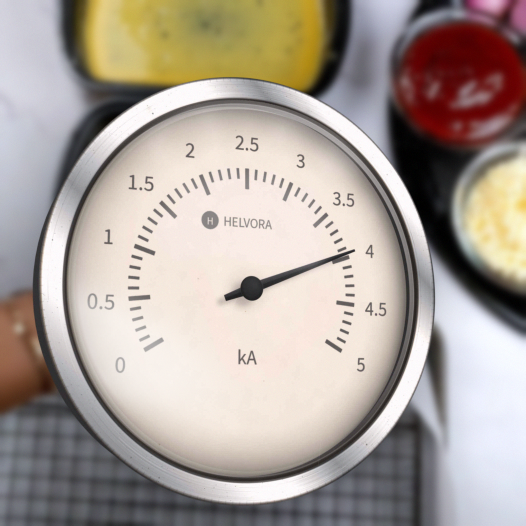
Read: 3.95kA
